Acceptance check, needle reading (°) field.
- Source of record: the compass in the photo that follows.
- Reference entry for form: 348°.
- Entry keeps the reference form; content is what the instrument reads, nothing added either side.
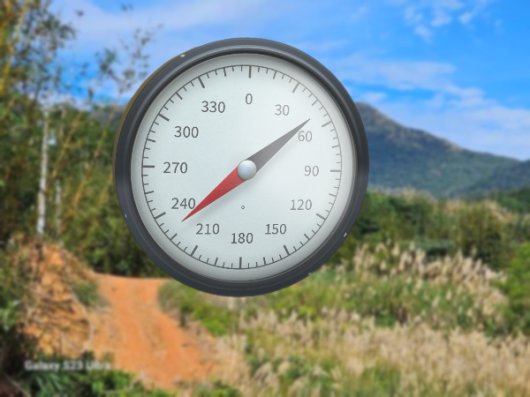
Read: 230°
